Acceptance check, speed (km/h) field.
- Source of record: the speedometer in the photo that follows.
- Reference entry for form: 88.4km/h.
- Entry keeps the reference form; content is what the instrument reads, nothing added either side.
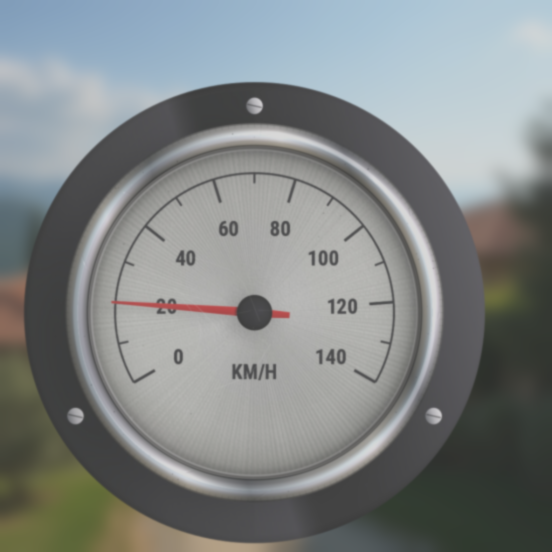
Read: 20km/h
